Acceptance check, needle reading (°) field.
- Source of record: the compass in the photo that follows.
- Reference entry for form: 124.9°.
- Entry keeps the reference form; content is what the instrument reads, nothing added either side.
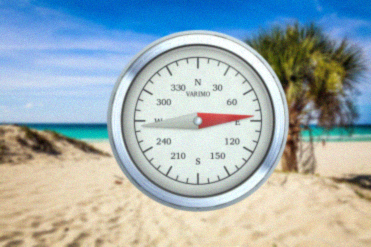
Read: 85°
